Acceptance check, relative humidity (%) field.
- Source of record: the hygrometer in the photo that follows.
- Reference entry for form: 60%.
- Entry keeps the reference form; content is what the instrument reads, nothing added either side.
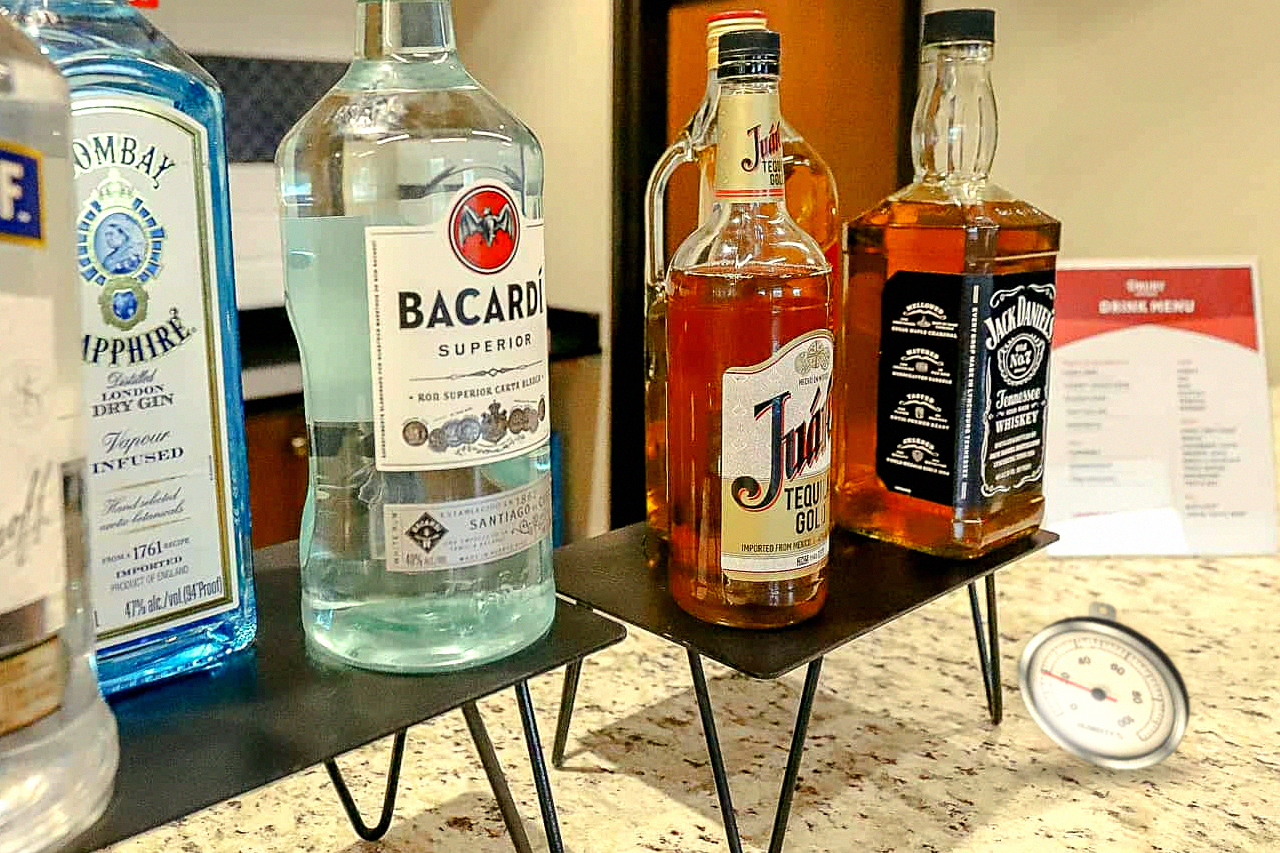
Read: 20%
